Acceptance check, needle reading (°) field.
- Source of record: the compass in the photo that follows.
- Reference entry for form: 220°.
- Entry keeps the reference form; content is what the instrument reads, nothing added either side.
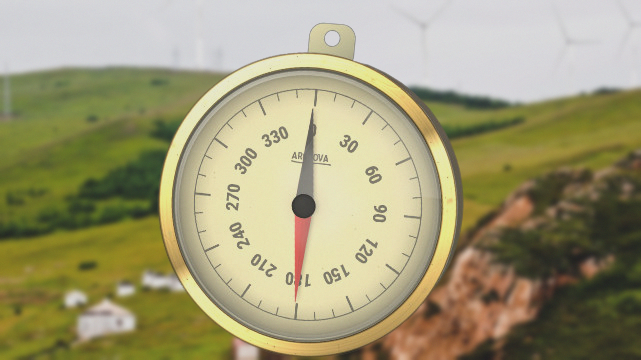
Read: 180°
